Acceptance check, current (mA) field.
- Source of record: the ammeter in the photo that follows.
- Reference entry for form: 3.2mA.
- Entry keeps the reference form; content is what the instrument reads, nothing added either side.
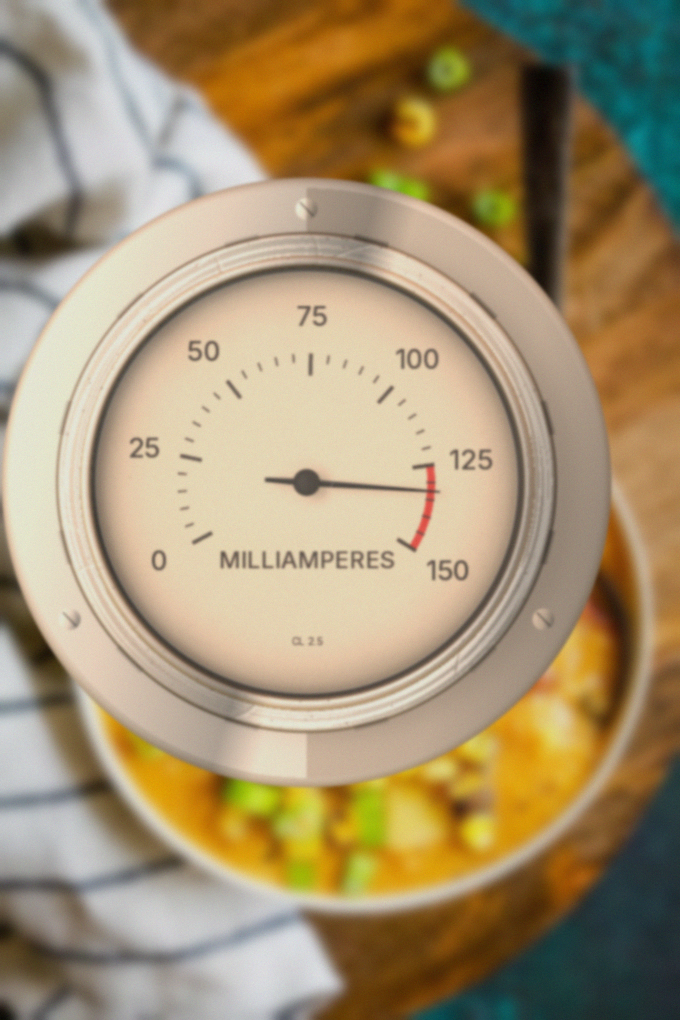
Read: 132.5mA
